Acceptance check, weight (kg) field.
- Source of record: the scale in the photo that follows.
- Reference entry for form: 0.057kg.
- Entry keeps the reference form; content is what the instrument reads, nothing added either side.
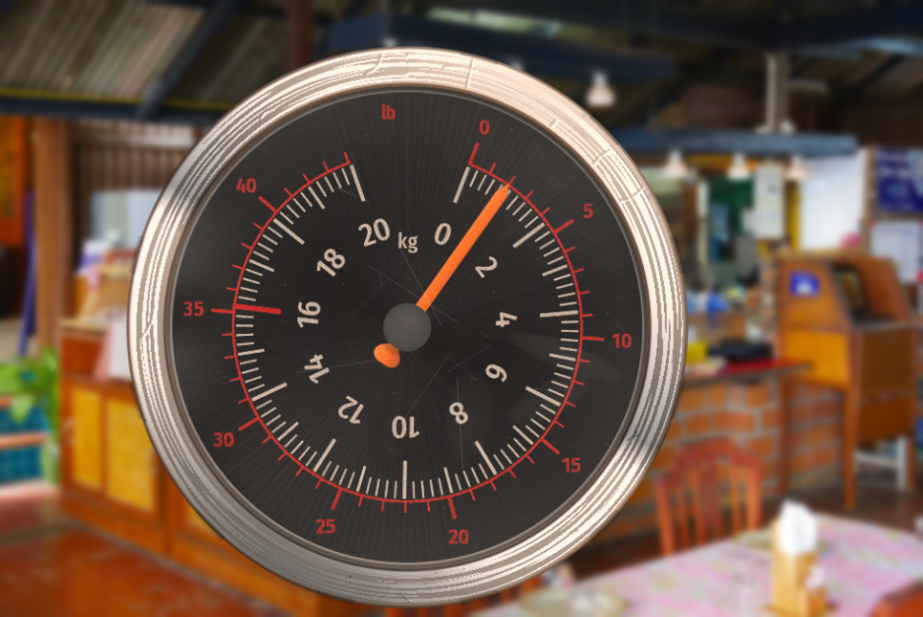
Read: 0.9kg
